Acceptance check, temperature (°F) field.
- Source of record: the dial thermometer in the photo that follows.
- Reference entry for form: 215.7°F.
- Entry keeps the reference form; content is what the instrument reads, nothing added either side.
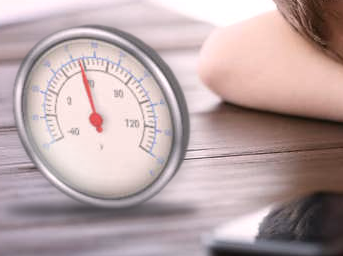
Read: 40°F
